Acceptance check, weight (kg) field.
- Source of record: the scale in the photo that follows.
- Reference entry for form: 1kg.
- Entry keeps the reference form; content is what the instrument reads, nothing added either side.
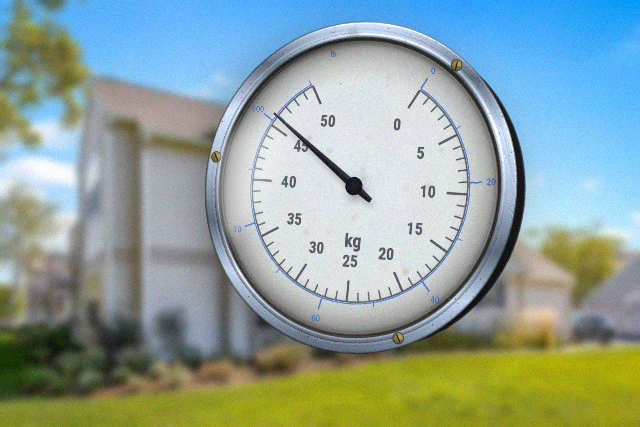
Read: 46kg
